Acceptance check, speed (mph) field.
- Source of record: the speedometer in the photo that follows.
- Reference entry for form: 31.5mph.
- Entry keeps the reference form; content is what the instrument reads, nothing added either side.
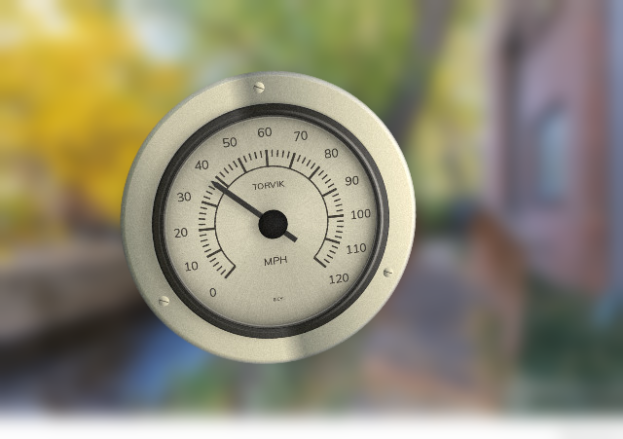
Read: 38mph
